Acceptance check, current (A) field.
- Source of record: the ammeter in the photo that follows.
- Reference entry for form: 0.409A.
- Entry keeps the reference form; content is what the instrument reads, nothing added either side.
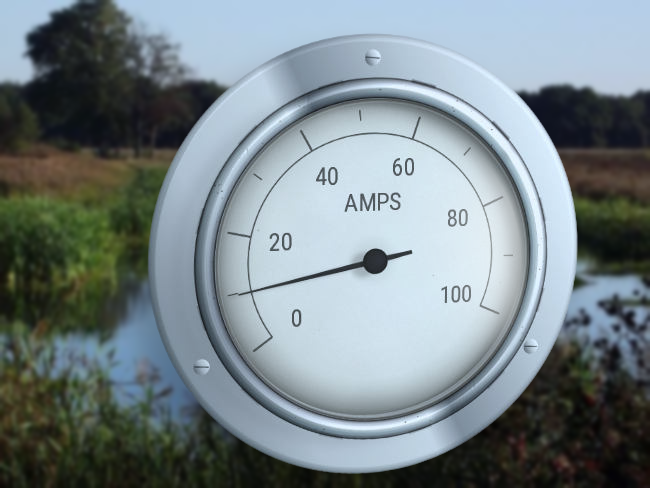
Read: 10A
